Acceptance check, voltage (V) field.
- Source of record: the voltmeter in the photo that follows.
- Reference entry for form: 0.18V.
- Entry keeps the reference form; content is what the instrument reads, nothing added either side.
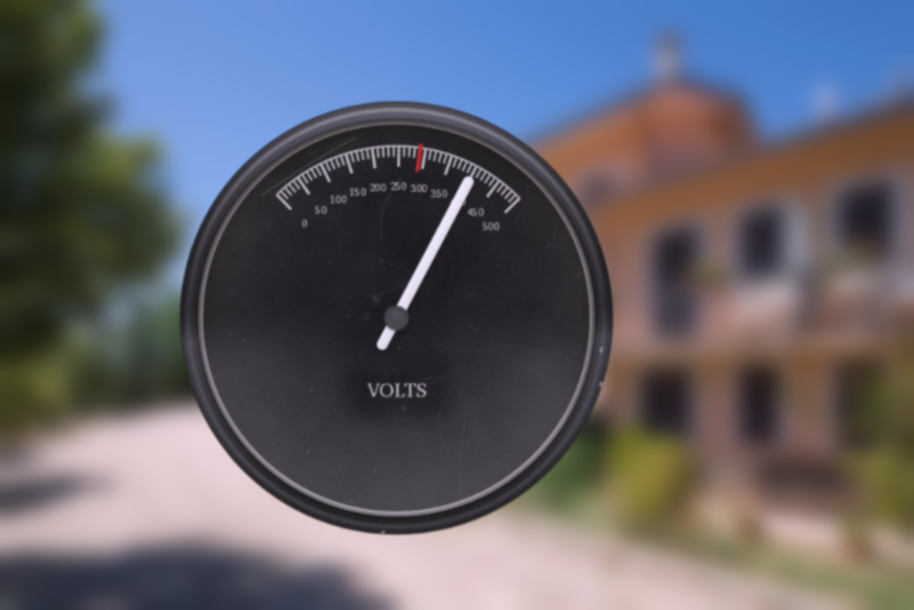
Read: 400V
